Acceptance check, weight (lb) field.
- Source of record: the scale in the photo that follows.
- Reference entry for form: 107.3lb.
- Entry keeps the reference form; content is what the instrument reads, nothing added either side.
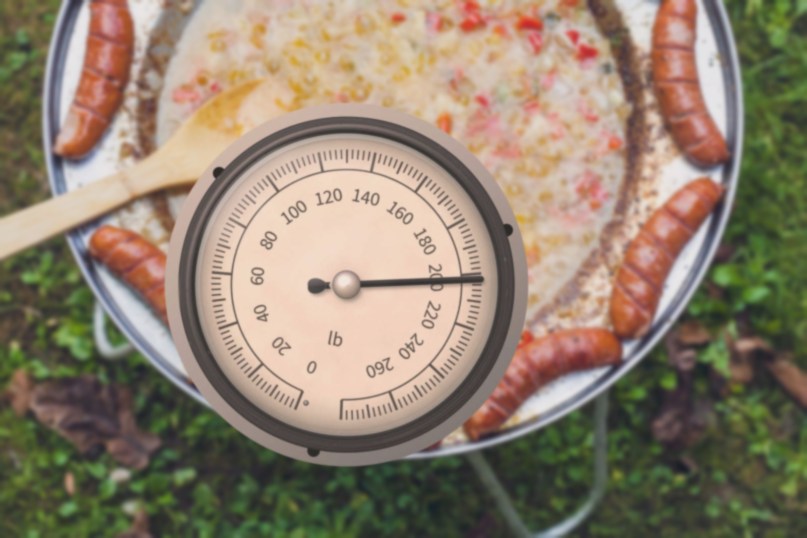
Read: 202lb
